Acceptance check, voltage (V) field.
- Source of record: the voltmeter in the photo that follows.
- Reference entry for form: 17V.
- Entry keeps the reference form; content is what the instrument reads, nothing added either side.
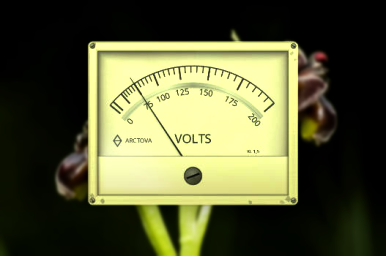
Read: 75V
